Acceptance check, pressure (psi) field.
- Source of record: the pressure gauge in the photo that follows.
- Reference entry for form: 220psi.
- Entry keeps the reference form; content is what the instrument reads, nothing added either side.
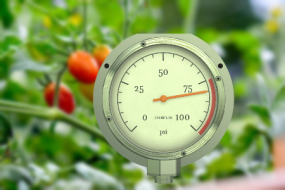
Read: 80psi
